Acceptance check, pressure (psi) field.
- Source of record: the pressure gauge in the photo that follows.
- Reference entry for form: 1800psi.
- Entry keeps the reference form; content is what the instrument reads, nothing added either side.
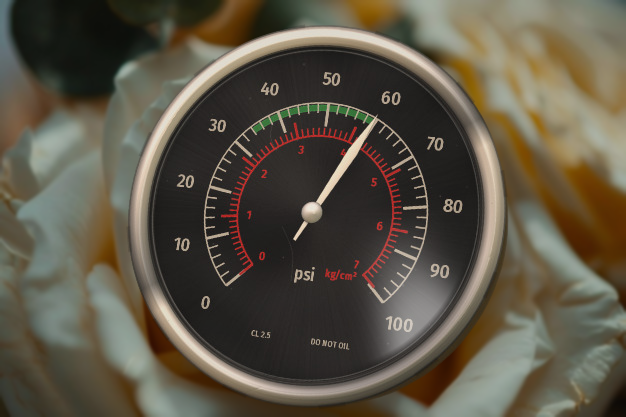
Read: 60psi
